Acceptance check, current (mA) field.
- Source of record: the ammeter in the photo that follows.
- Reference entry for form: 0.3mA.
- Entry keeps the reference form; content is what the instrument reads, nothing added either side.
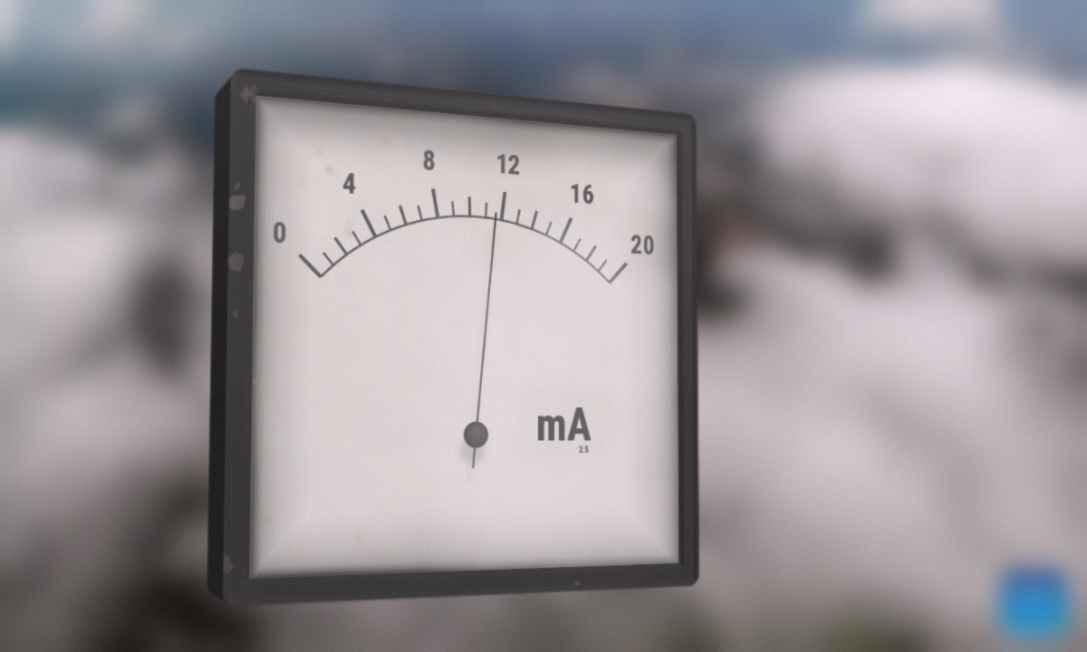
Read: 11.5mA
